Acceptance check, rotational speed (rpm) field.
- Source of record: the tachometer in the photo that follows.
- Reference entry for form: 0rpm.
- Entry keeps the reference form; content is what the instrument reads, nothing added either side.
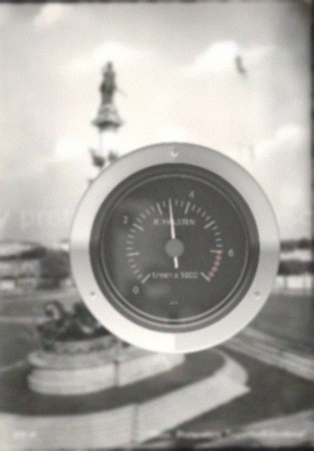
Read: 3400rpm
